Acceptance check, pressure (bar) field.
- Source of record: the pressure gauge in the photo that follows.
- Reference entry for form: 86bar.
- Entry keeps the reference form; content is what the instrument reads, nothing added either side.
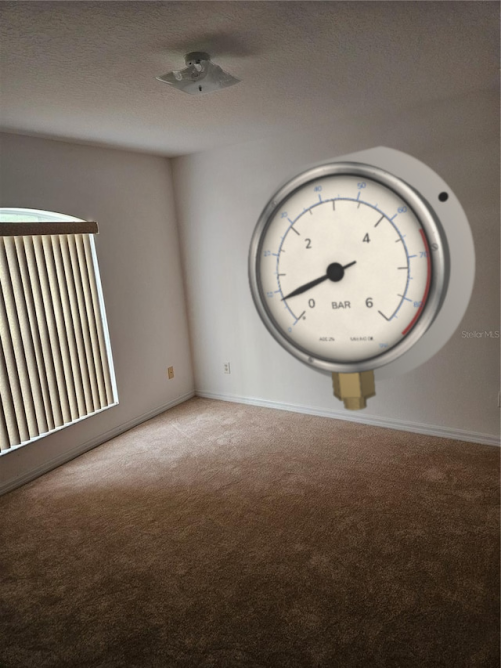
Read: 0.5bar
